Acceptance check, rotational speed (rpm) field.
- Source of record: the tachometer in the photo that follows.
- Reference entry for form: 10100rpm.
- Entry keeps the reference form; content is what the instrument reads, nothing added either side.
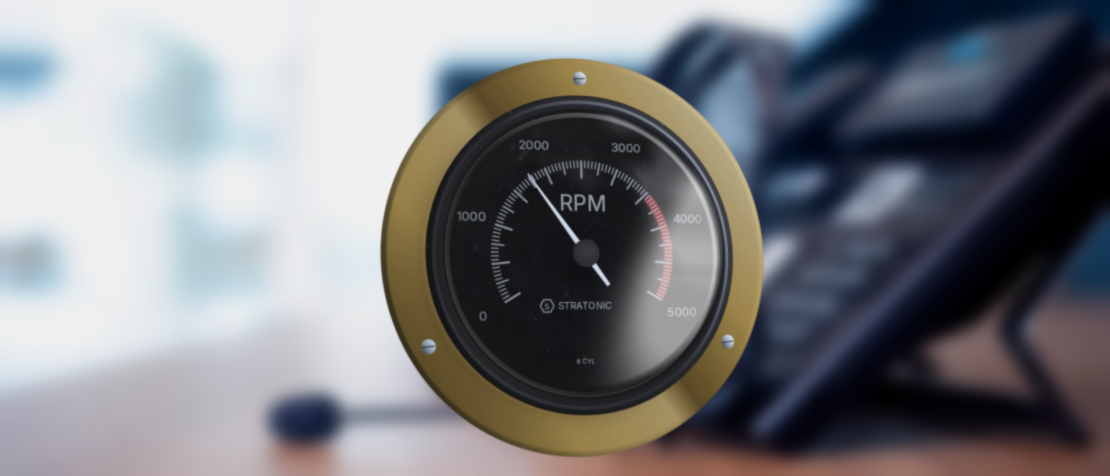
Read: 1750rpm
